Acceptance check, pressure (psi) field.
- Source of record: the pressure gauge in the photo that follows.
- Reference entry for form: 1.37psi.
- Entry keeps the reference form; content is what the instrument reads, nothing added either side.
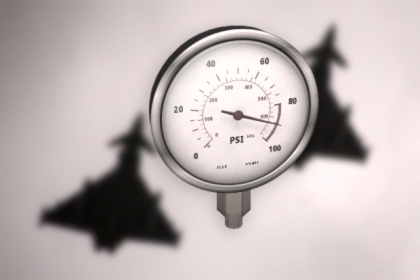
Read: 90psi
